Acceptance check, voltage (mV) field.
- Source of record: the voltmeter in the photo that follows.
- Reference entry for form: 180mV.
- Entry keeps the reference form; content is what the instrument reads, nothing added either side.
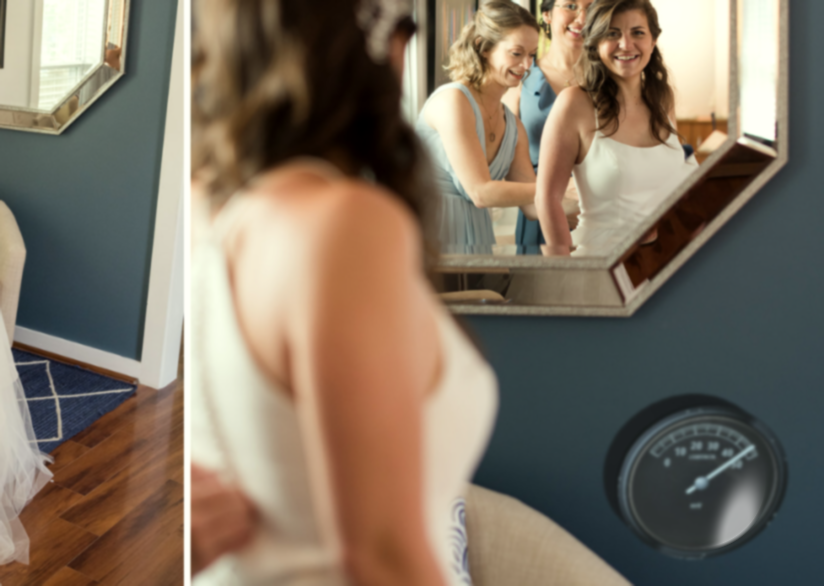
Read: 45mV
